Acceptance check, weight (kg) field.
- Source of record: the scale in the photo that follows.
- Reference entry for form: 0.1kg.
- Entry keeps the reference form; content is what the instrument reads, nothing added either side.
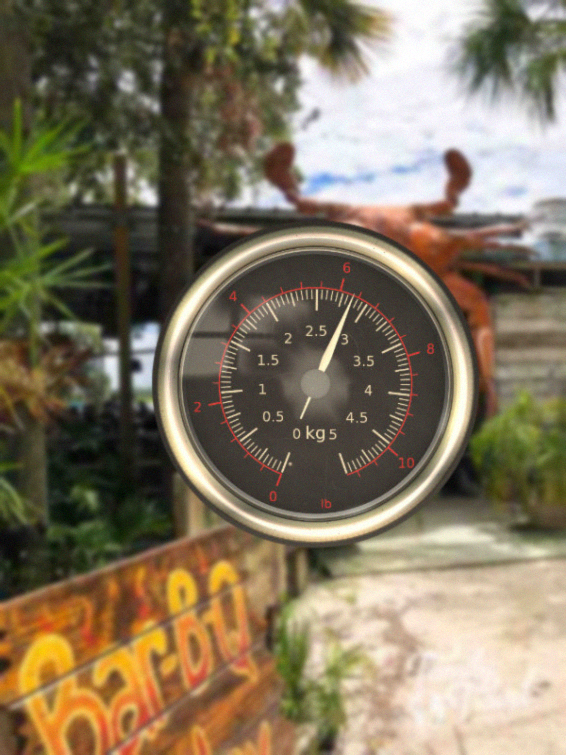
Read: 2.85kg
